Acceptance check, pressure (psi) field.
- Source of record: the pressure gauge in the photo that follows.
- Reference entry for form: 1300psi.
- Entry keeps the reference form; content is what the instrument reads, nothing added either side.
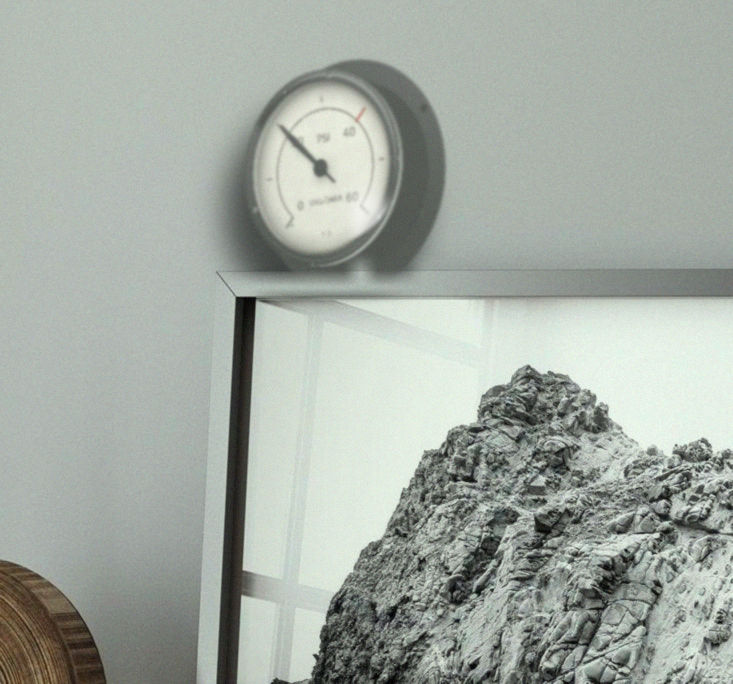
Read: 20psi
